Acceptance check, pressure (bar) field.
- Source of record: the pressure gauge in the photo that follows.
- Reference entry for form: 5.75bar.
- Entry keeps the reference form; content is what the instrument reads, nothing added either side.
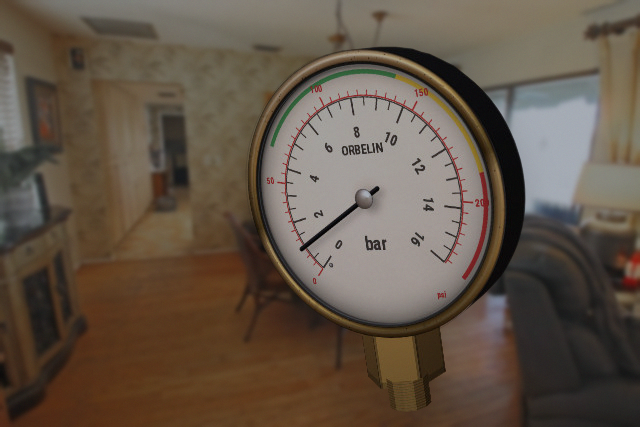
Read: 1bar
